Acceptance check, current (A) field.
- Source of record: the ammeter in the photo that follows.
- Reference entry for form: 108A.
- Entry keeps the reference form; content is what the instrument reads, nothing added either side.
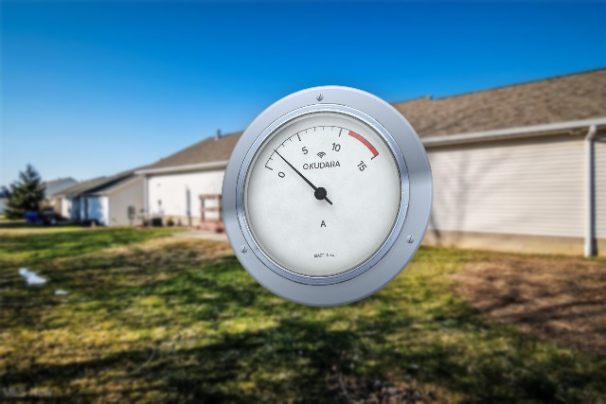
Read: 2A
